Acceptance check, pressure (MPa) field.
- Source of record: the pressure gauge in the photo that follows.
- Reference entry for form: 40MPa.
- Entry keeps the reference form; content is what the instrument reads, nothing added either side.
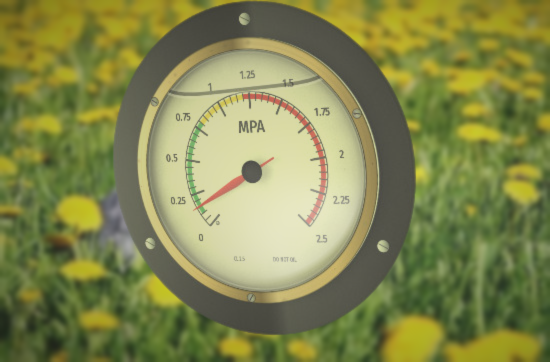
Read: 0.15MPa
